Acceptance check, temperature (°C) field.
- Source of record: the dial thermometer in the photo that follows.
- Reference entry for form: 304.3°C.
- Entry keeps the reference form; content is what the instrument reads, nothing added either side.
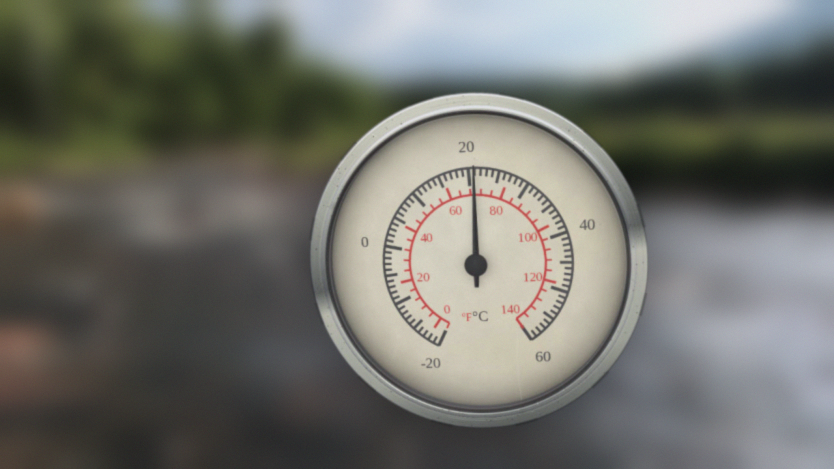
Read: 21°C
